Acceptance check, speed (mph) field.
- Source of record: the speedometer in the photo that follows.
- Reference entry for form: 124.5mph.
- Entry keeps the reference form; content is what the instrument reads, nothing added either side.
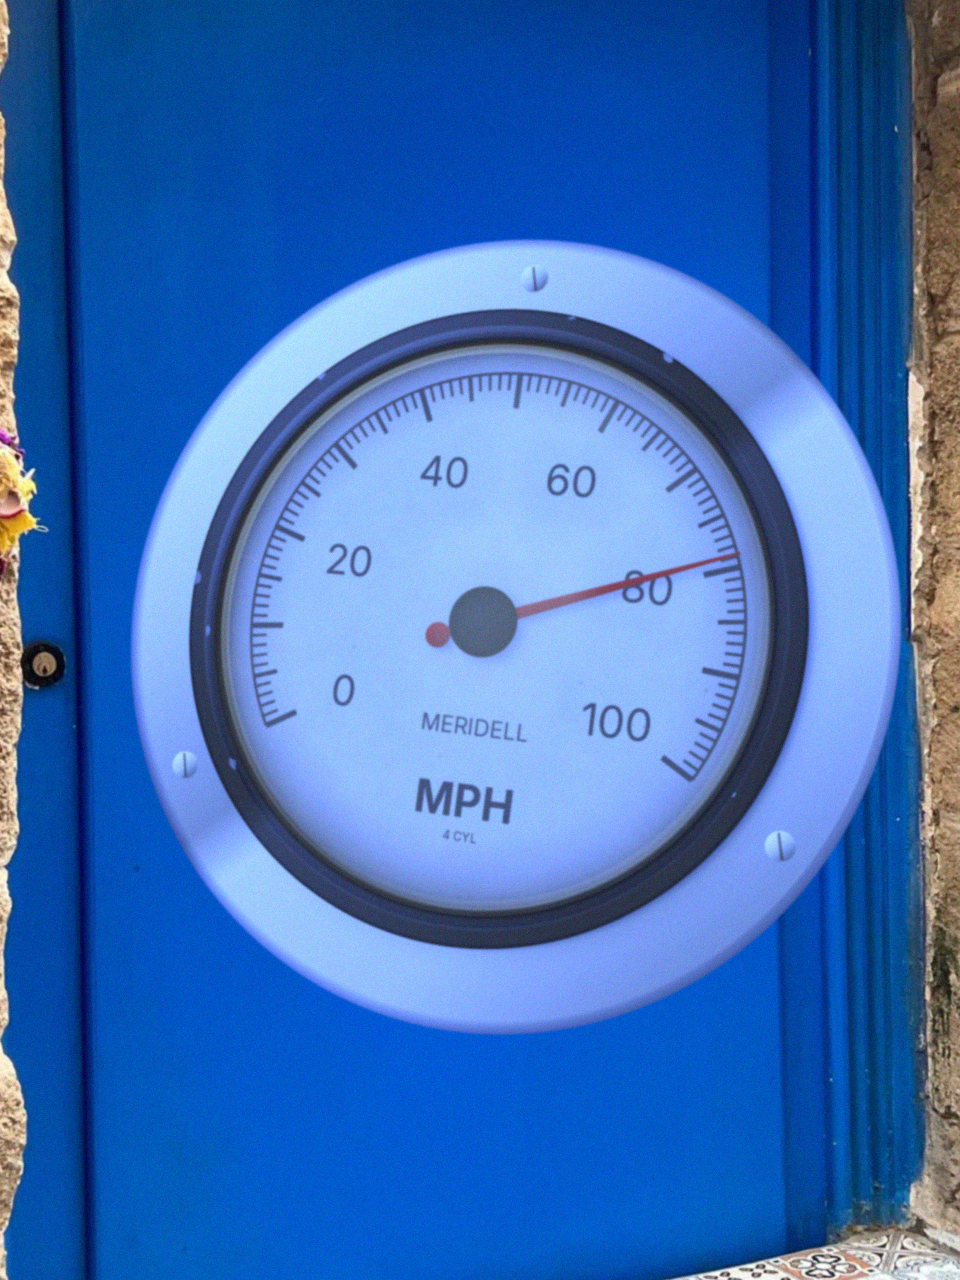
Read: 79mph
